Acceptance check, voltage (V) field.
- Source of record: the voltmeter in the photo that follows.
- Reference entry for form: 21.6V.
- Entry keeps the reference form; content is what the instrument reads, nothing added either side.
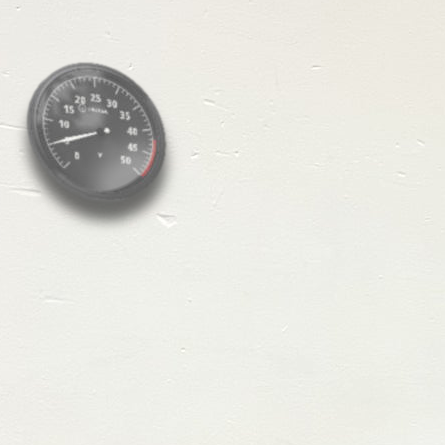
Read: 5V
